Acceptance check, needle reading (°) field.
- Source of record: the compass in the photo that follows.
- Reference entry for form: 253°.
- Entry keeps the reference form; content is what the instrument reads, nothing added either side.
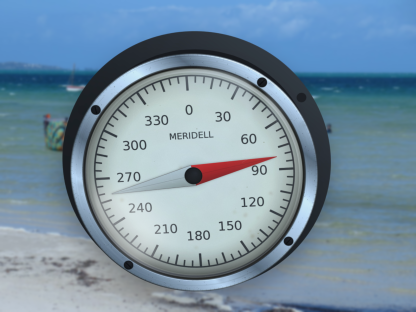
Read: 80°
